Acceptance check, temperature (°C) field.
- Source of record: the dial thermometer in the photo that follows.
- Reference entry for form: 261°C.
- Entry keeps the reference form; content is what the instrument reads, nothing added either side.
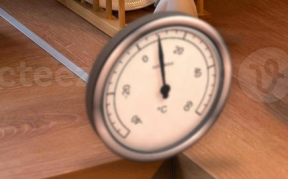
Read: 8°C
